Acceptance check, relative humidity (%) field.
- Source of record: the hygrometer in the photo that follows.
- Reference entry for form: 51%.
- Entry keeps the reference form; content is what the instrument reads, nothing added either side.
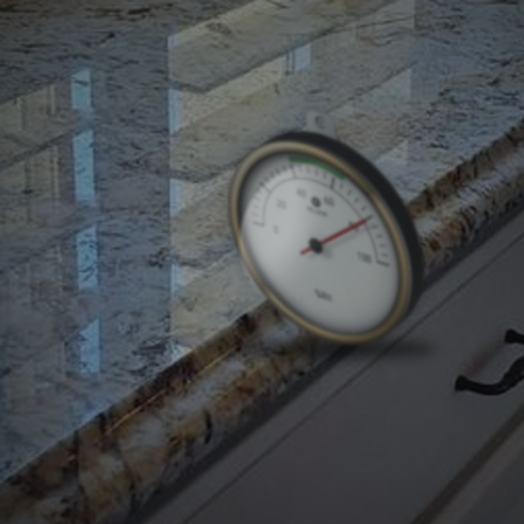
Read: 80%
